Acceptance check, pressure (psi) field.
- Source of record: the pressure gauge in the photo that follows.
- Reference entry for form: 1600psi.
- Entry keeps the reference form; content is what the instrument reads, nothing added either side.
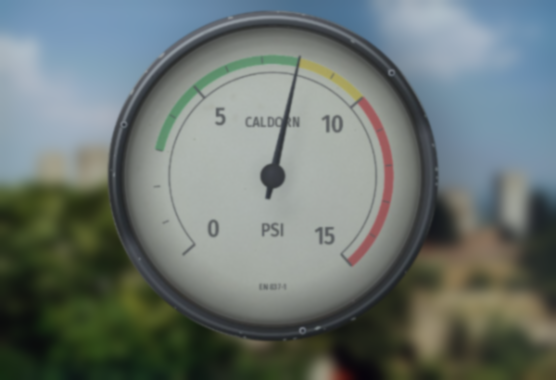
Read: 8psi
